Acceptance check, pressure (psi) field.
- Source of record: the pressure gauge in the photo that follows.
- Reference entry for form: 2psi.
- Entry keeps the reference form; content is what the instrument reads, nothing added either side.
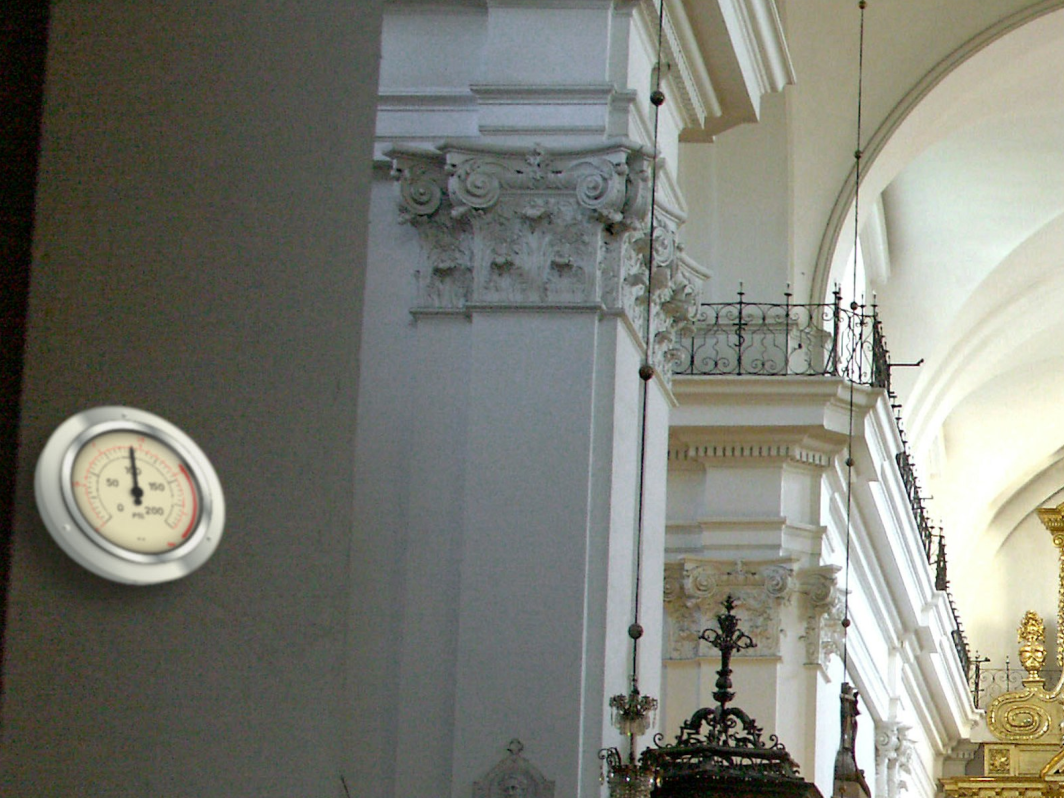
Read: 100psi
